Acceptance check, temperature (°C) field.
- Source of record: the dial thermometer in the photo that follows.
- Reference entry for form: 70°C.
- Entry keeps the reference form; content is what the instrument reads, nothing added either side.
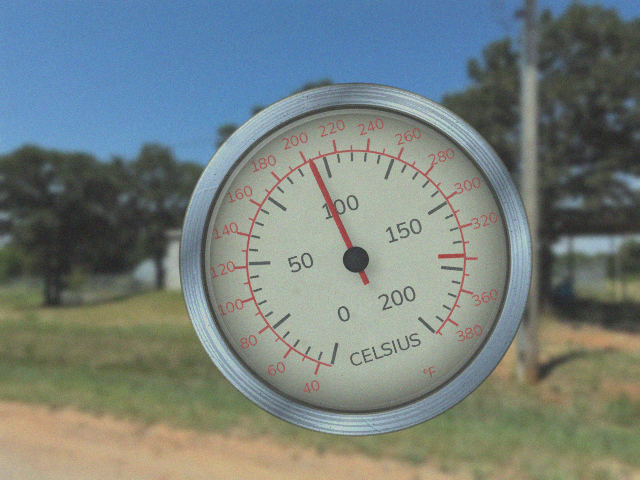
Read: 95°C
